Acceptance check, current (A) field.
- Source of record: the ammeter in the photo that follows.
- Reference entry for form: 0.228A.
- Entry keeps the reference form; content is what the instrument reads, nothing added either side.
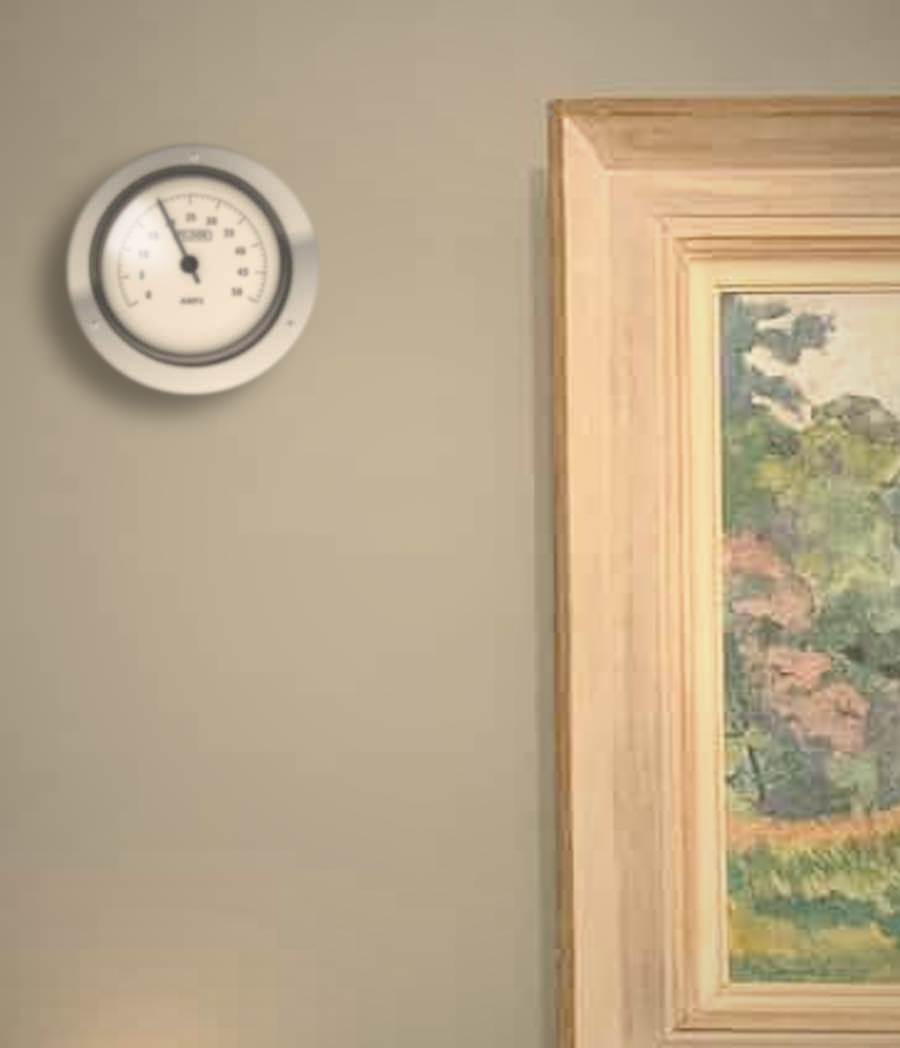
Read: 20A
